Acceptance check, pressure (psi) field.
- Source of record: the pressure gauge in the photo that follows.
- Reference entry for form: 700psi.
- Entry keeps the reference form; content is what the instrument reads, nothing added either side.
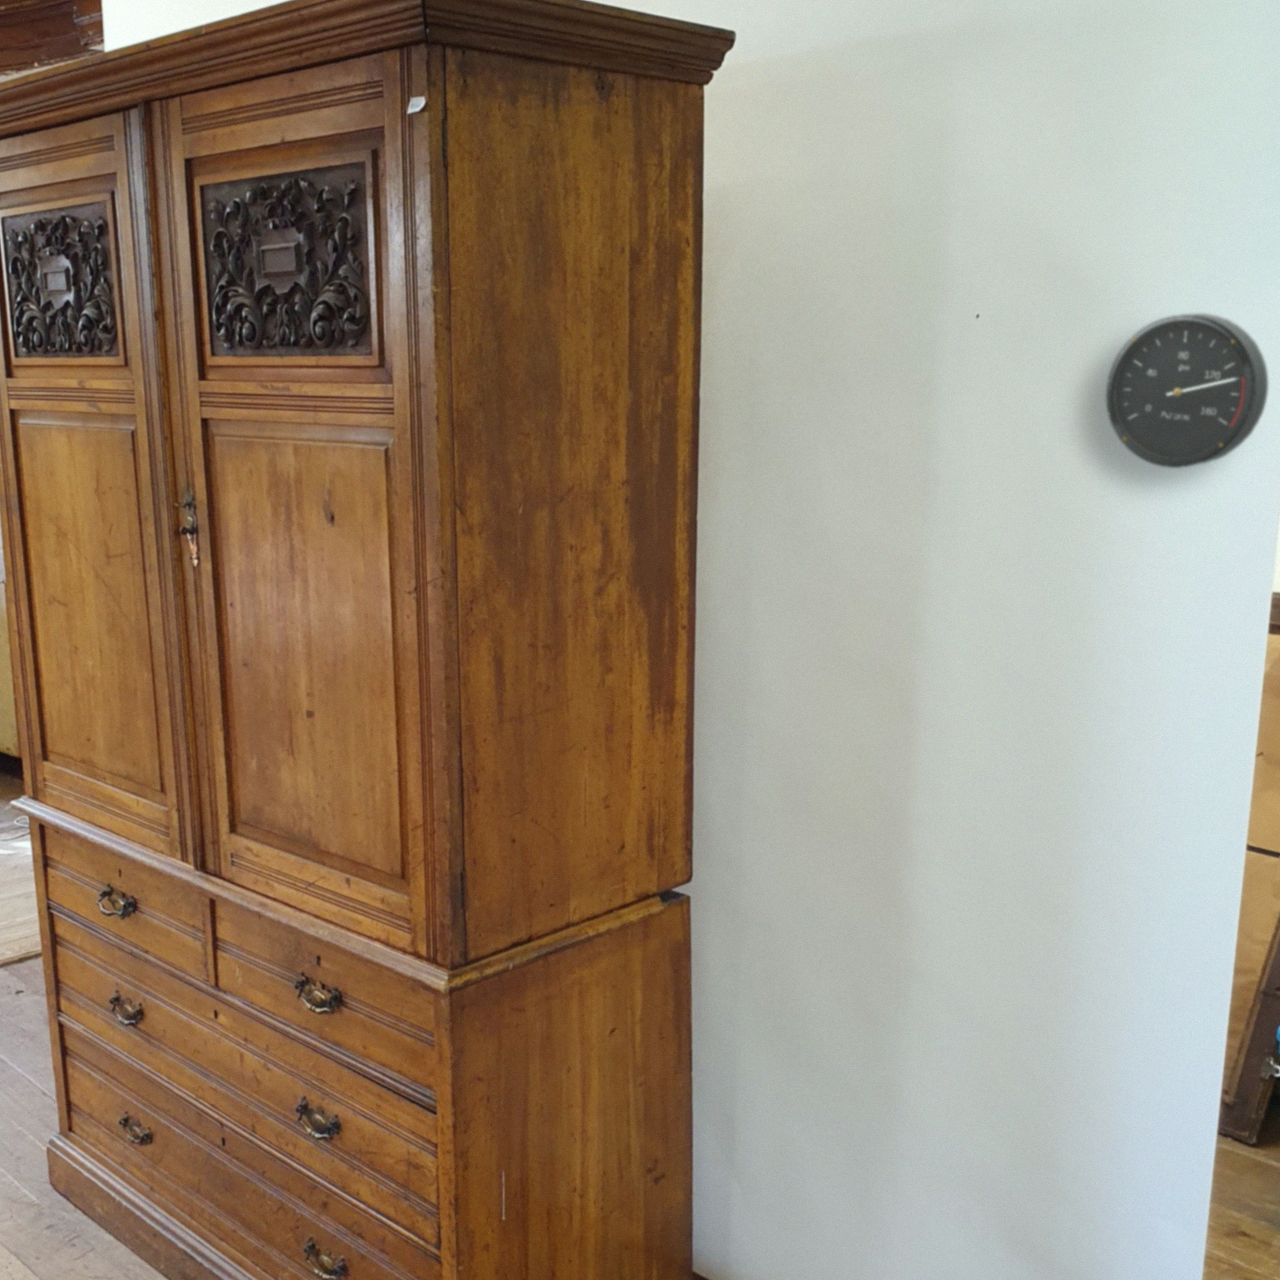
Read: 130psi
